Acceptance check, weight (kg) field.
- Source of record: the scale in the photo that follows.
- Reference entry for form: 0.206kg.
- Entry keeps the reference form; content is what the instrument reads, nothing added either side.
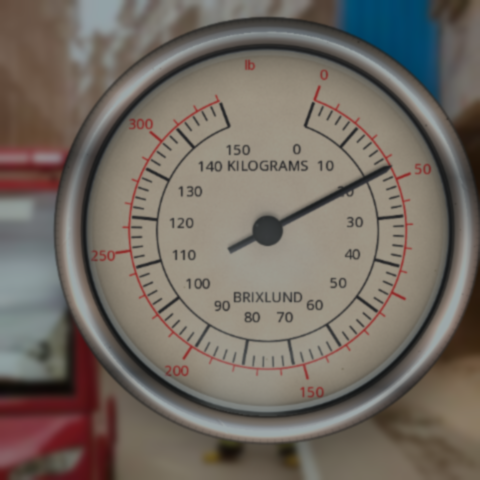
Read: 20kg
